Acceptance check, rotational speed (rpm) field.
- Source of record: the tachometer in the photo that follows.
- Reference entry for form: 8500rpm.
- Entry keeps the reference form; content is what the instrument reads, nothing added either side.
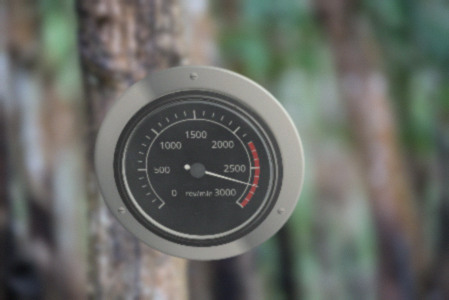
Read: 2700rpm
